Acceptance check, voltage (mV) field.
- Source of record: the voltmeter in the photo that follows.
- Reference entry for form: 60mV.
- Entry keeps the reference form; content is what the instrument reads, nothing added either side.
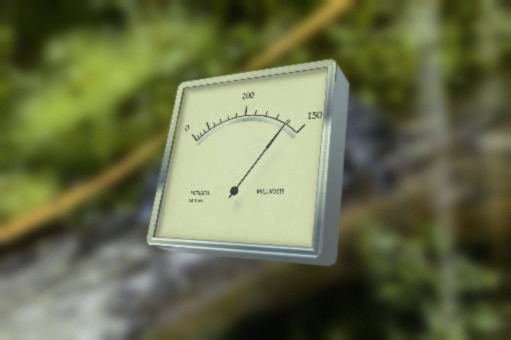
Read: 140mV
